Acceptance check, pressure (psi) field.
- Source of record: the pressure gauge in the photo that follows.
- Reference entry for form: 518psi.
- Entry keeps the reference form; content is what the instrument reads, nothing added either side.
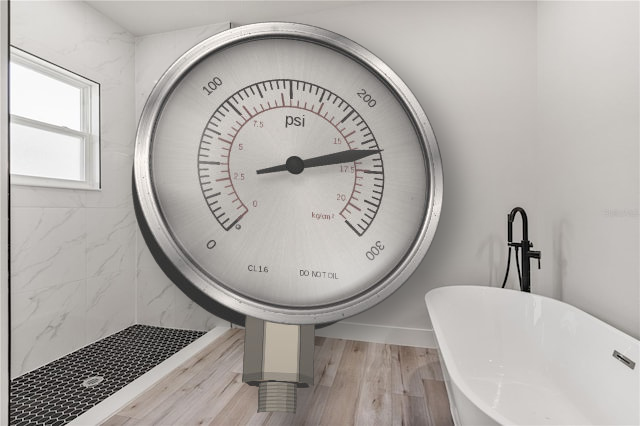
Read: 235psi
